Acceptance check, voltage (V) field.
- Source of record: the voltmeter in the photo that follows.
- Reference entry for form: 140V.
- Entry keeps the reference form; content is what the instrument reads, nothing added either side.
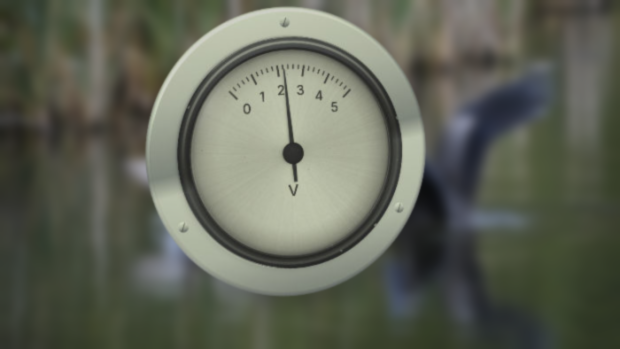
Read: 2.2V
